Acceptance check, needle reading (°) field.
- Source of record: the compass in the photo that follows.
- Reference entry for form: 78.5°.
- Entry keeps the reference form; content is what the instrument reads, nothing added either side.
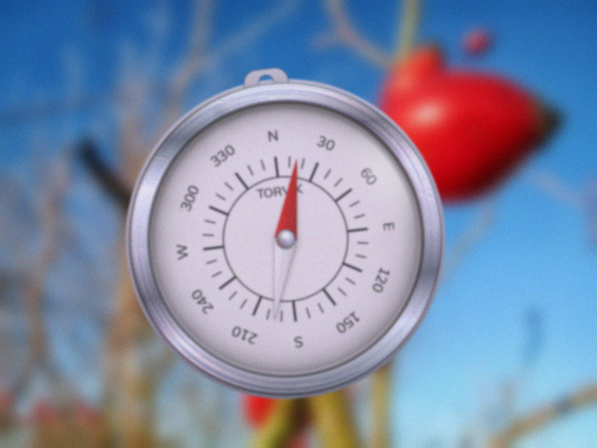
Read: 15°
